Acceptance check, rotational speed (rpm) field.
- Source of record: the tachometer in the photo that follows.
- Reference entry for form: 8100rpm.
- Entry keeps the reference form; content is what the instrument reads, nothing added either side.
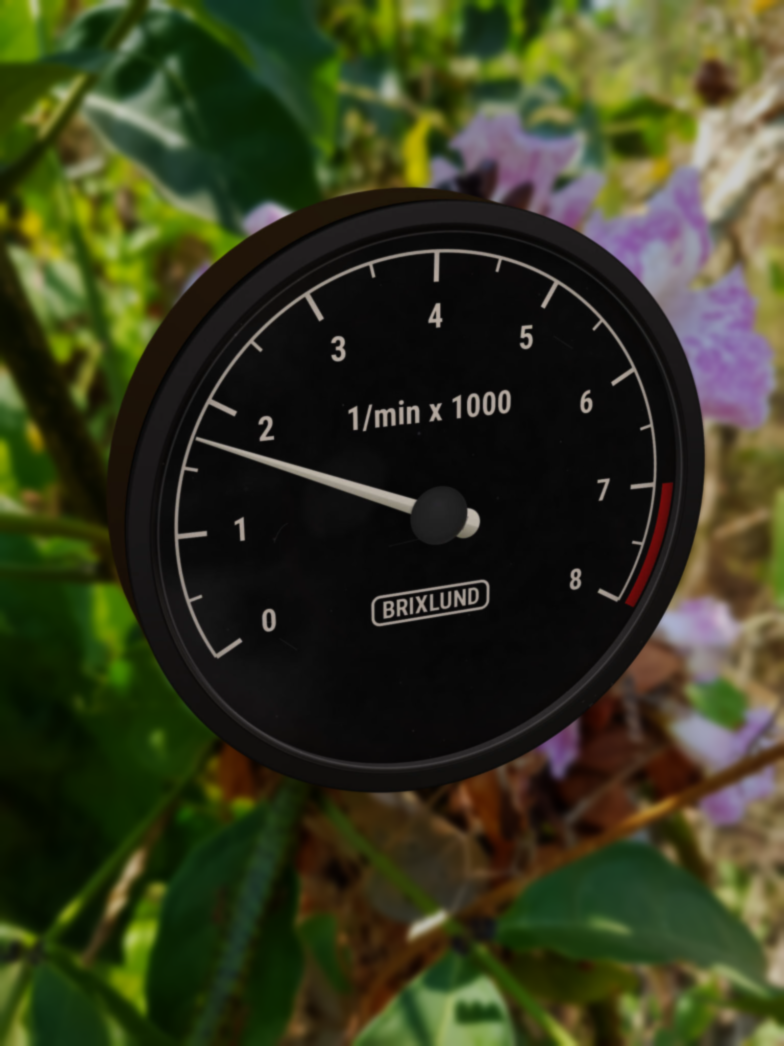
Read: 1750rpm
